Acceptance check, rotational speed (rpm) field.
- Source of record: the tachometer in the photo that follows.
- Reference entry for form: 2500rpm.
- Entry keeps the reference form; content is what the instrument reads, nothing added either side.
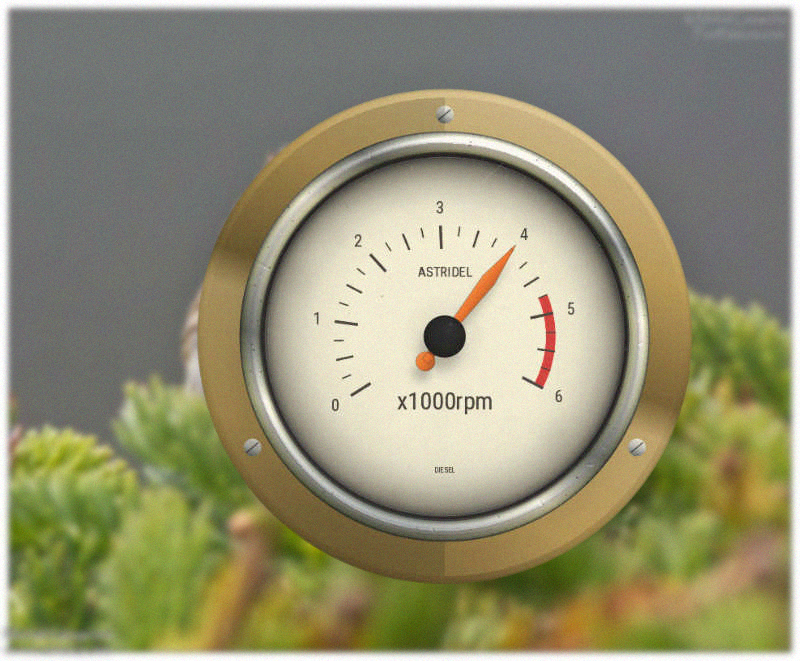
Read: 4000rpm
